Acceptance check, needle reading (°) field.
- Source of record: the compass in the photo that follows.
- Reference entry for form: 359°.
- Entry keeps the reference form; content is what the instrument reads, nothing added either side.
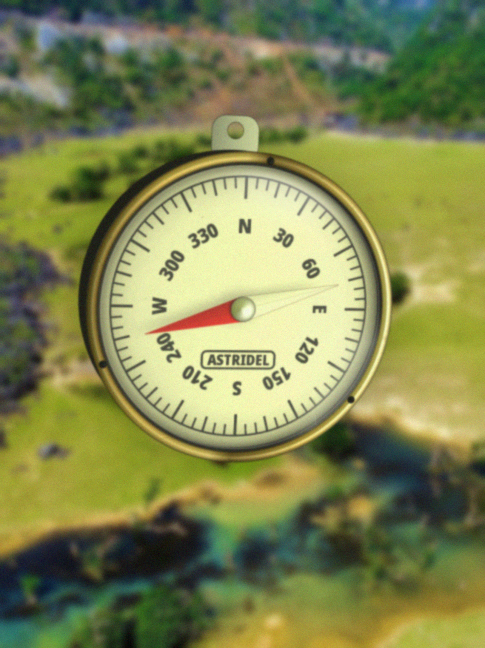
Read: 255°
